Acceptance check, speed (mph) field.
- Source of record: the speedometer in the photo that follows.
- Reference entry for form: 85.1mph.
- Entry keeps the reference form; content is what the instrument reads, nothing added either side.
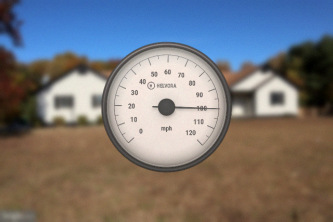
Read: 100mph
